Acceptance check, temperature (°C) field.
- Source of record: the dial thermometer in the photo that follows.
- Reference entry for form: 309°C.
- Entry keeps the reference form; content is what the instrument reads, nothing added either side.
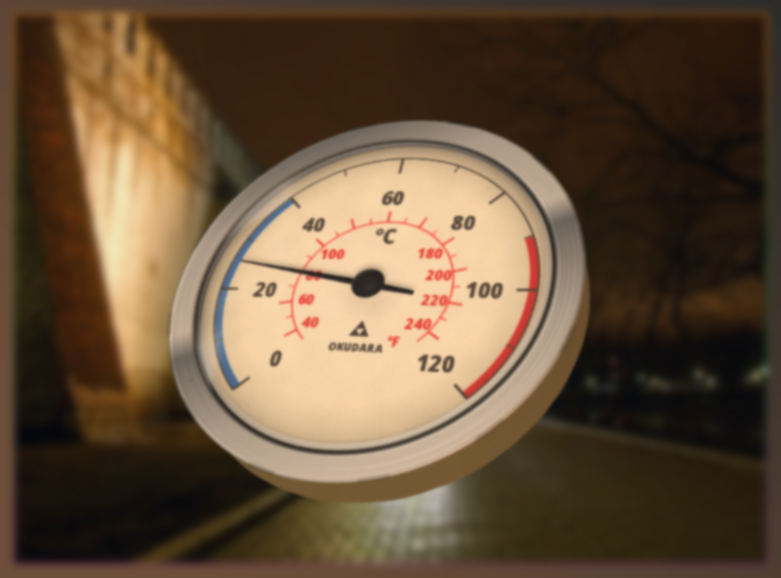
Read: 25°C
